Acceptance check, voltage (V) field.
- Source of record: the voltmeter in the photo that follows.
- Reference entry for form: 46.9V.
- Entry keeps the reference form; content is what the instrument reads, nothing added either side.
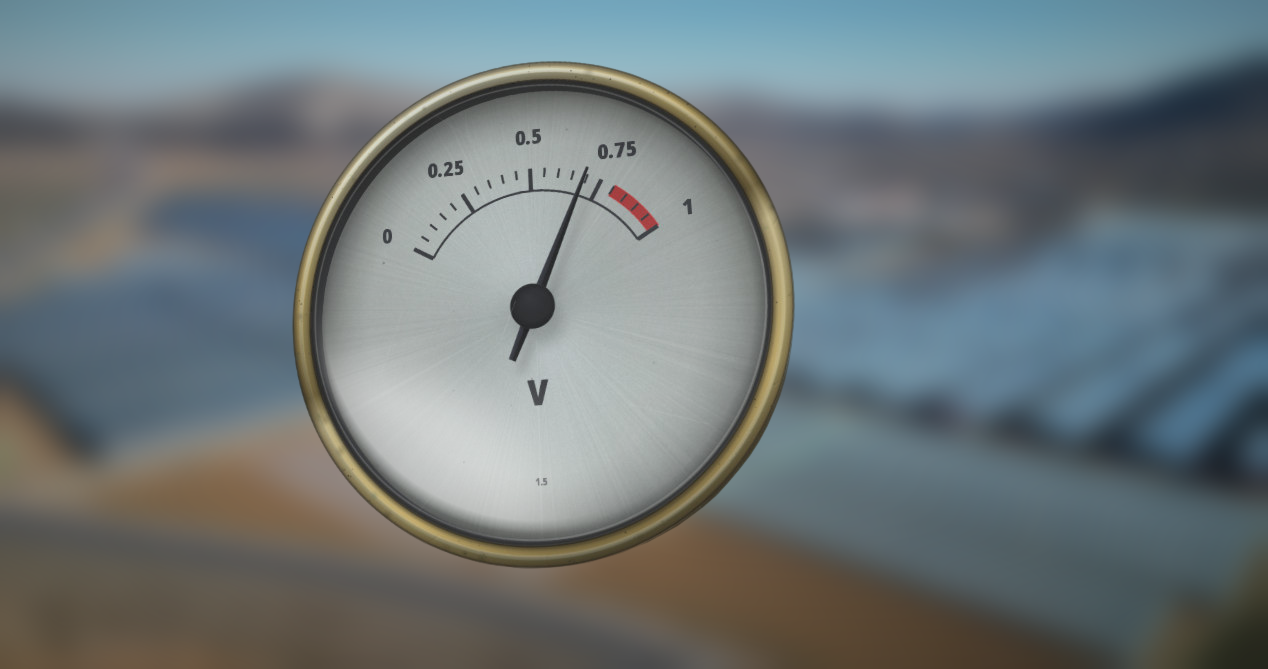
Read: 0.7V
